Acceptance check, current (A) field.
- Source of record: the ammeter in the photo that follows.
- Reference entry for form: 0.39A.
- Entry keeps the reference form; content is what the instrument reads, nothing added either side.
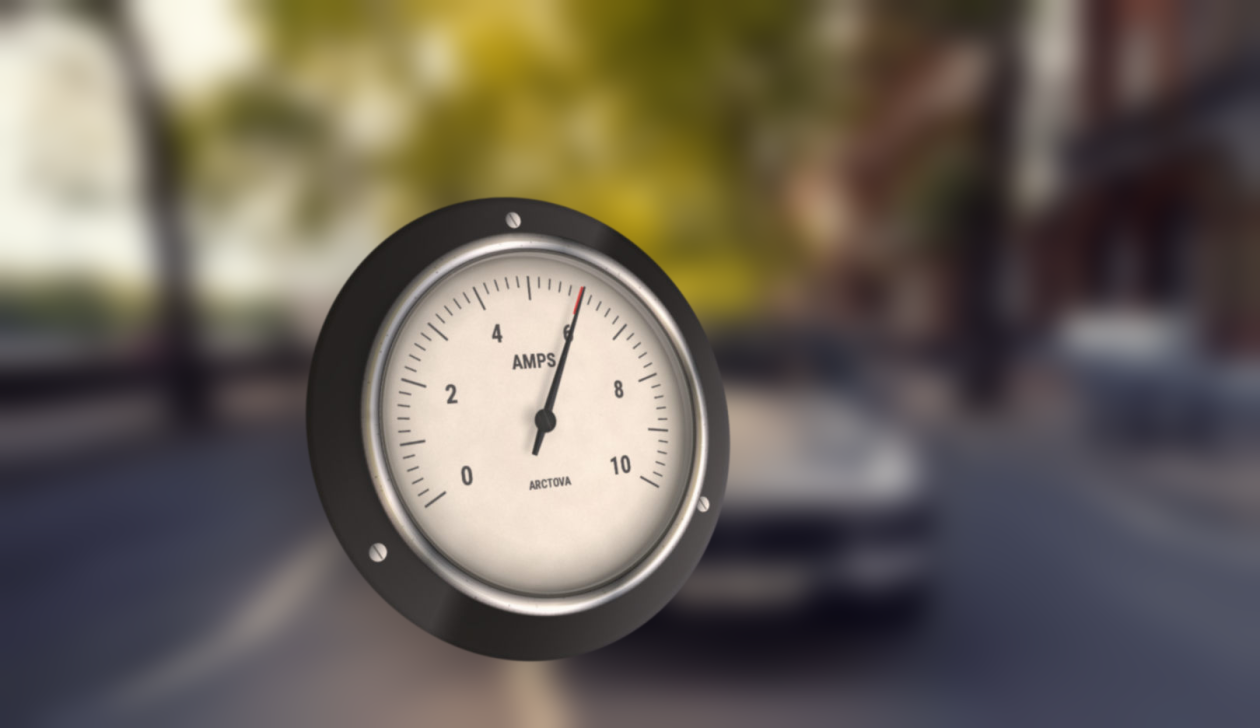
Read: 6A
